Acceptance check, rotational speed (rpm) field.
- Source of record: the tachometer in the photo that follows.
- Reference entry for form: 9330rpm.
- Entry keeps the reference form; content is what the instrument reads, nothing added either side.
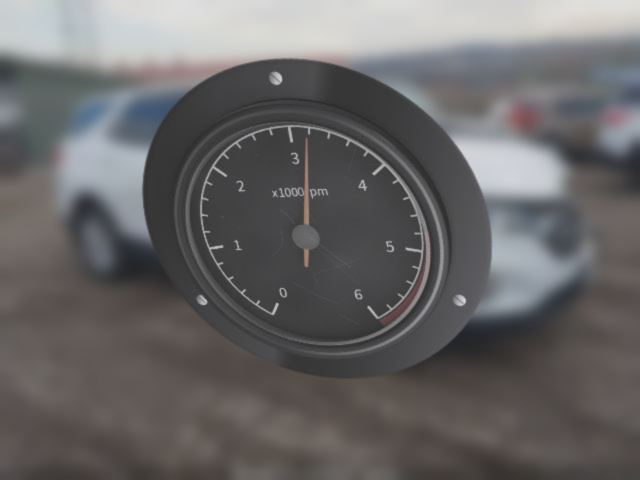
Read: 3200rpm
